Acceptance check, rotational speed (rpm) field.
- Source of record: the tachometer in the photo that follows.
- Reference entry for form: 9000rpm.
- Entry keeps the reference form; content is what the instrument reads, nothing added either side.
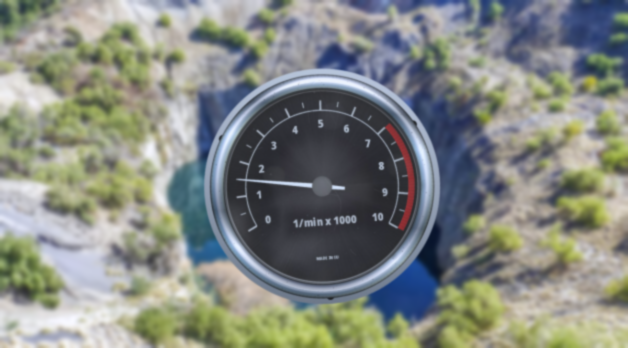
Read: 1500rpm
